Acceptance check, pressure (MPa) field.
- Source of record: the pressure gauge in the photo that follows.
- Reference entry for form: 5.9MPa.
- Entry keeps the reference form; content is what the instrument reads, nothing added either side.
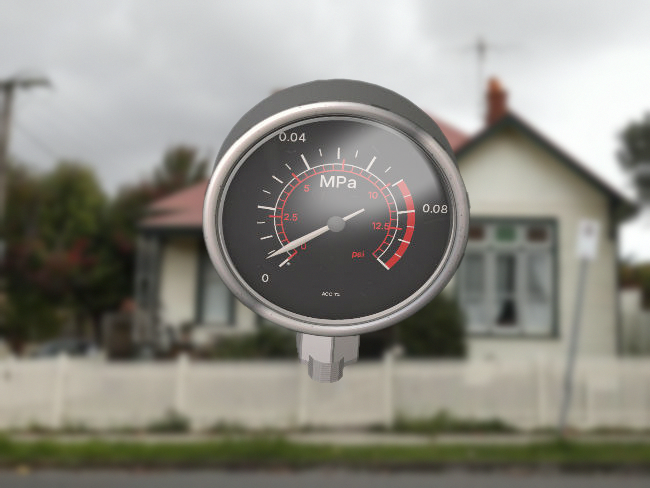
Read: 0.005MPa
